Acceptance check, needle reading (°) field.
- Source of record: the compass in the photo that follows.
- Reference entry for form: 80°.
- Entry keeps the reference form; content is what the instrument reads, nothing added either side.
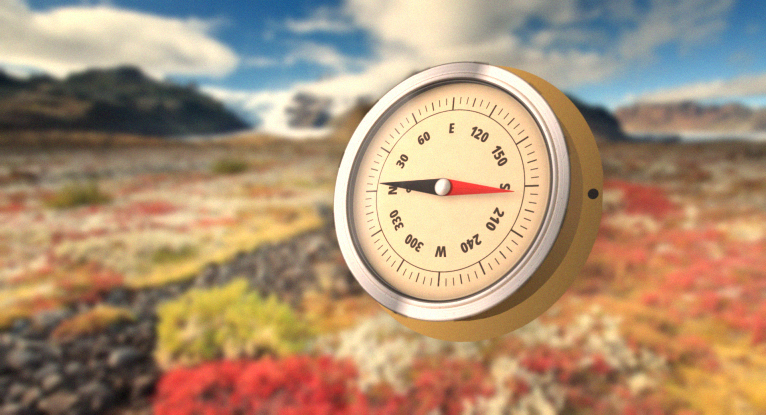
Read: 185°
